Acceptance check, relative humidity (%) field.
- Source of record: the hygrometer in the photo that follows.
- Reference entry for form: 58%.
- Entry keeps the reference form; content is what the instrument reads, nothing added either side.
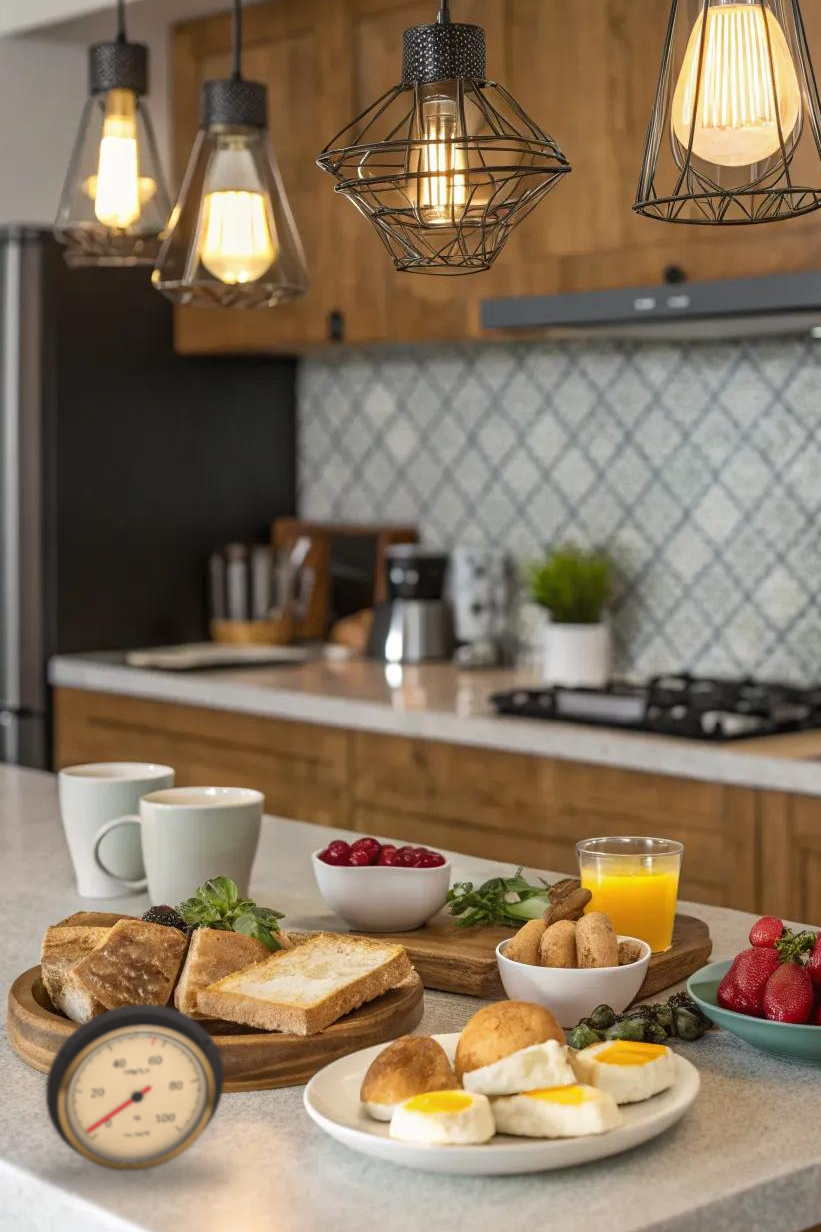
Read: 4%
